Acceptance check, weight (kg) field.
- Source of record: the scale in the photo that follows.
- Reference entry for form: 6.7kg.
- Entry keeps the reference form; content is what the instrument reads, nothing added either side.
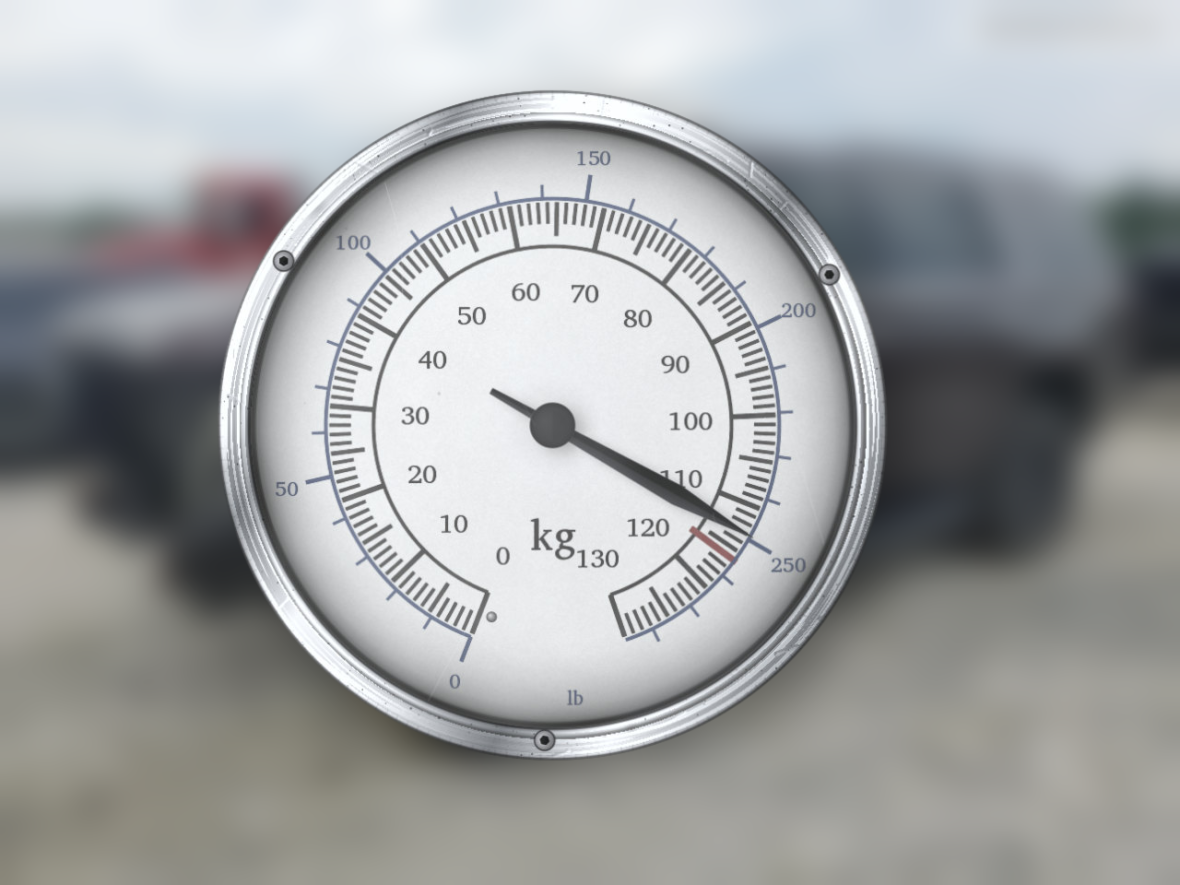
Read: 113kg
